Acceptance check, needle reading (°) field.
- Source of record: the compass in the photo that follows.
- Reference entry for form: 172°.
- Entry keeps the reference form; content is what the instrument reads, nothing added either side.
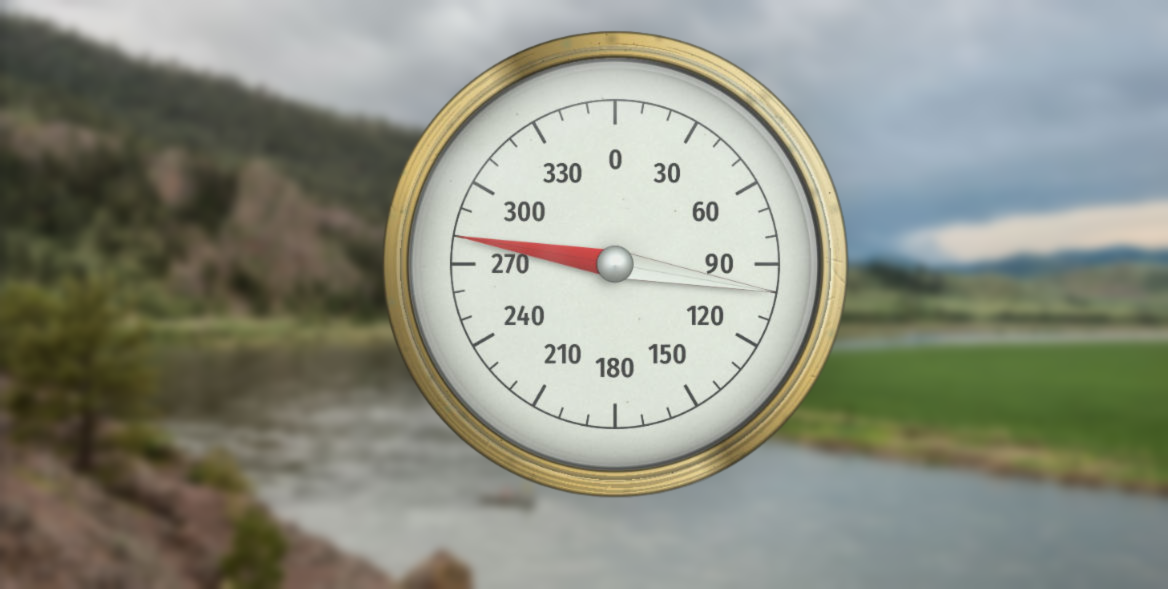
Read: 280°
